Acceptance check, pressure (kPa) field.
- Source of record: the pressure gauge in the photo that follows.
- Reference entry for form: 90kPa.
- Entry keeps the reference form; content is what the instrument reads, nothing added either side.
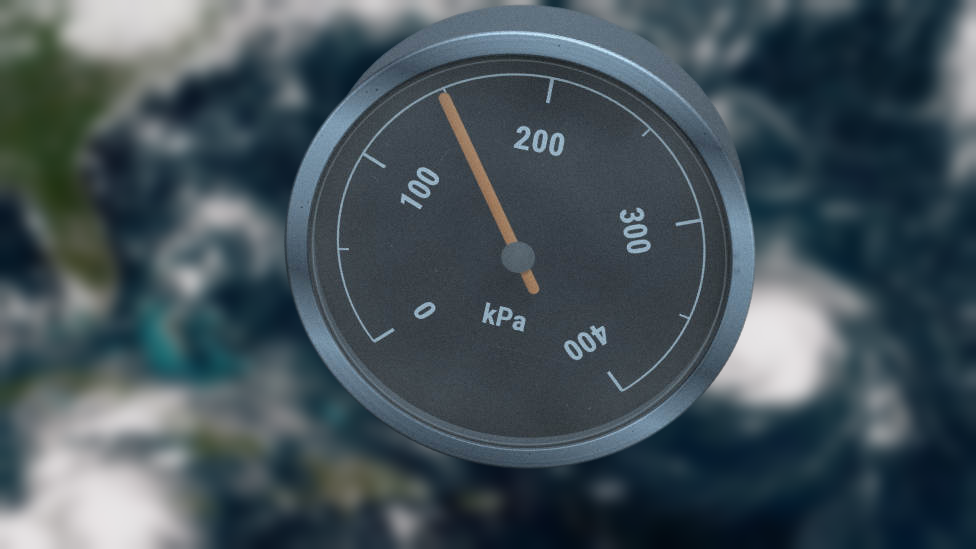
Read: 150kPa
